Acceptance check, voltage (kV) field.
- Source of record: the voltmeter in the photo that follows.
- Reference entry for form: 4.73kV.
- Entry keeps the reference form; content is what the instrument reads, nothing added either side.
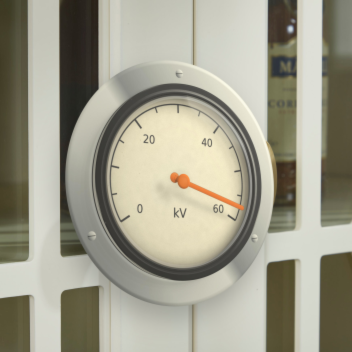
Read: 57.5kV
